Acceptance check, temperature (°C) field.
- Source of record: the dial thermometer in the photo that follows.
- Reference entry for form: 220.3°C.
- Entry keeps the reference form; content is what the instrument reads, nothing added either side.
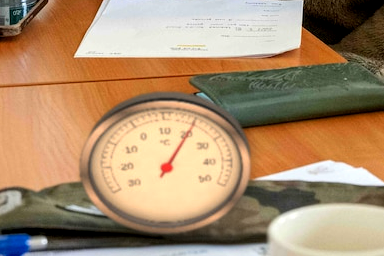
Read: 20°C
